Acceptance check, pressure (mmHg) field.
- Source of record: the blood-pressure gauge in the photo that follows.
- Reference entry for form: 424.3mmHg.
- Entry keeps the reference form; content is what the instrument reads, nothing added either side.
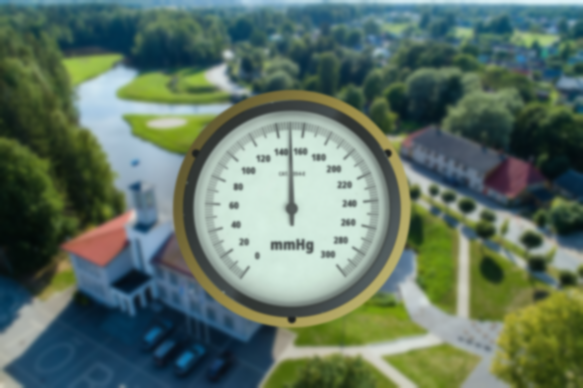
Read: 150mmHg
